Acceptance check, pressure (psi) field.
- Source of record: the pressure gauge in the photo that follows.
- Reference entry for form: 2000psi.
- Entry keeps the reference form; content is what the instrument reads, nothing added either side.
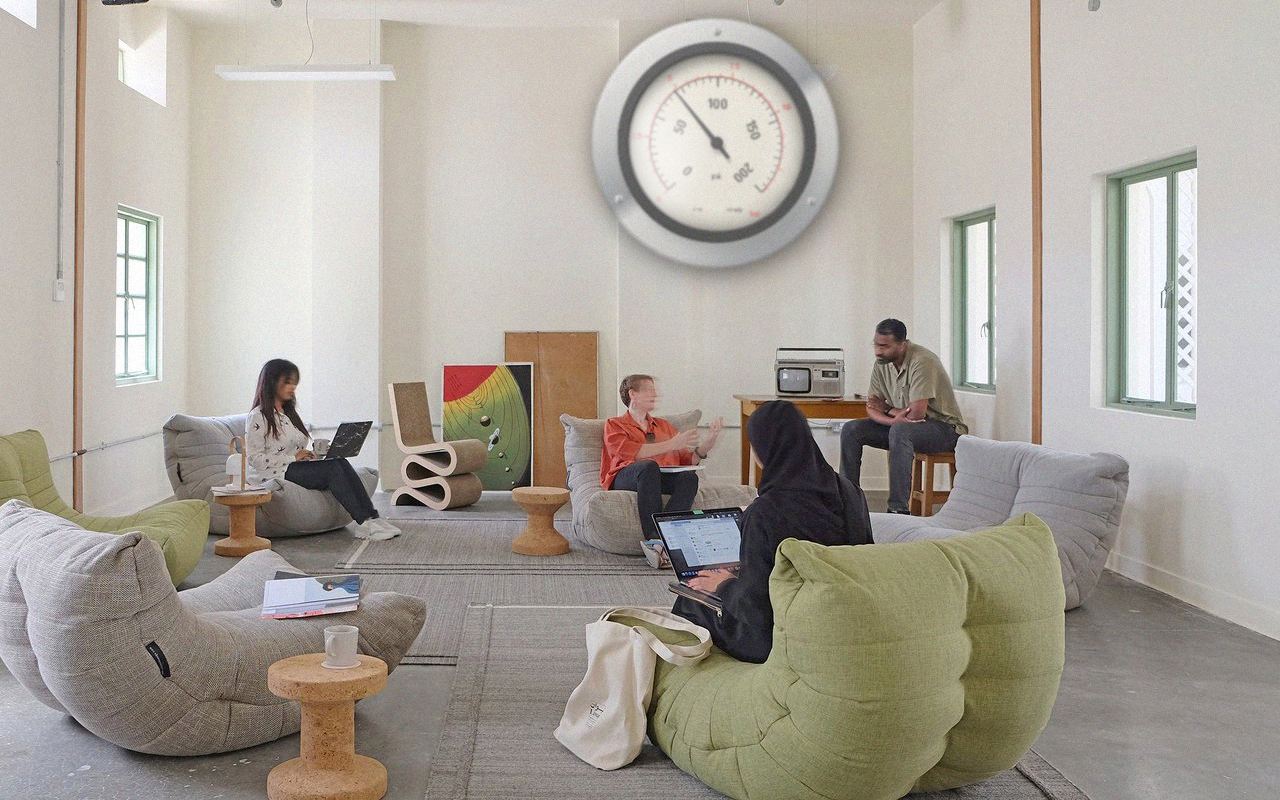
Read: 70psi
